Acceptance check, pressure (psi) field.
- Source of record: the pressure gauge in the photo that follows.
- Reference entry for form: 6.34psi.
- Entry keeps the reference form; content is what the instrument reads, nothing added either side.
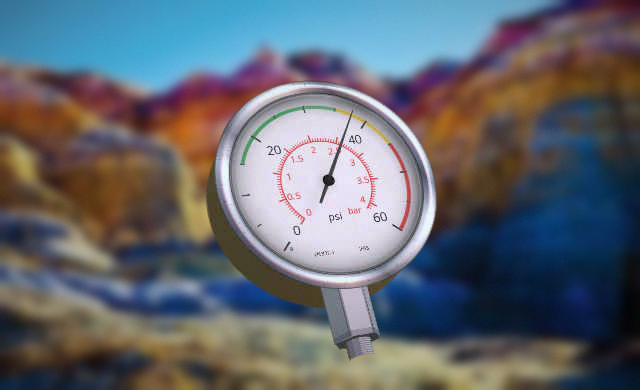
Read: 37.5psi
